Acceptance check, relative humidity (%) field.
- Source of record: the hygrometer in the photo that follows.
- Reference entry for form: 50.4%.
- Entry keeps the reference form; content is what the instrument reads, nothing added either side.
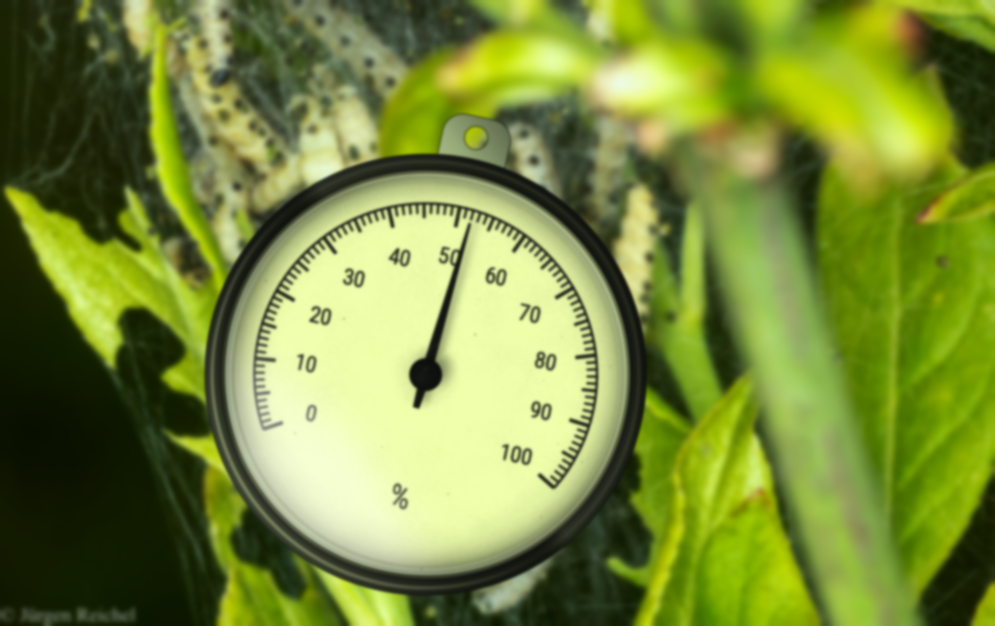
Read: 52%
